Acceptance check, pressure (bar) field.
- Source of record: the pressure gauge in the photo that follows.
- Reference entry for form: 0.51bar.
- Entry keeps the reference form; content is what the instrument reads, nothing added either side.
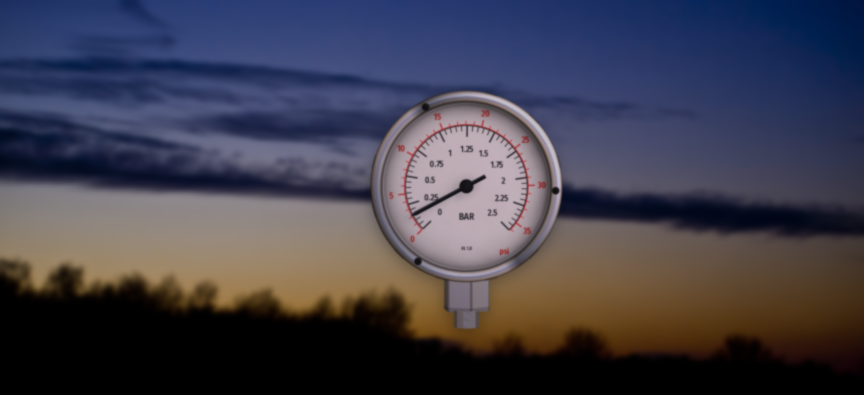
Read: 0.15bar
